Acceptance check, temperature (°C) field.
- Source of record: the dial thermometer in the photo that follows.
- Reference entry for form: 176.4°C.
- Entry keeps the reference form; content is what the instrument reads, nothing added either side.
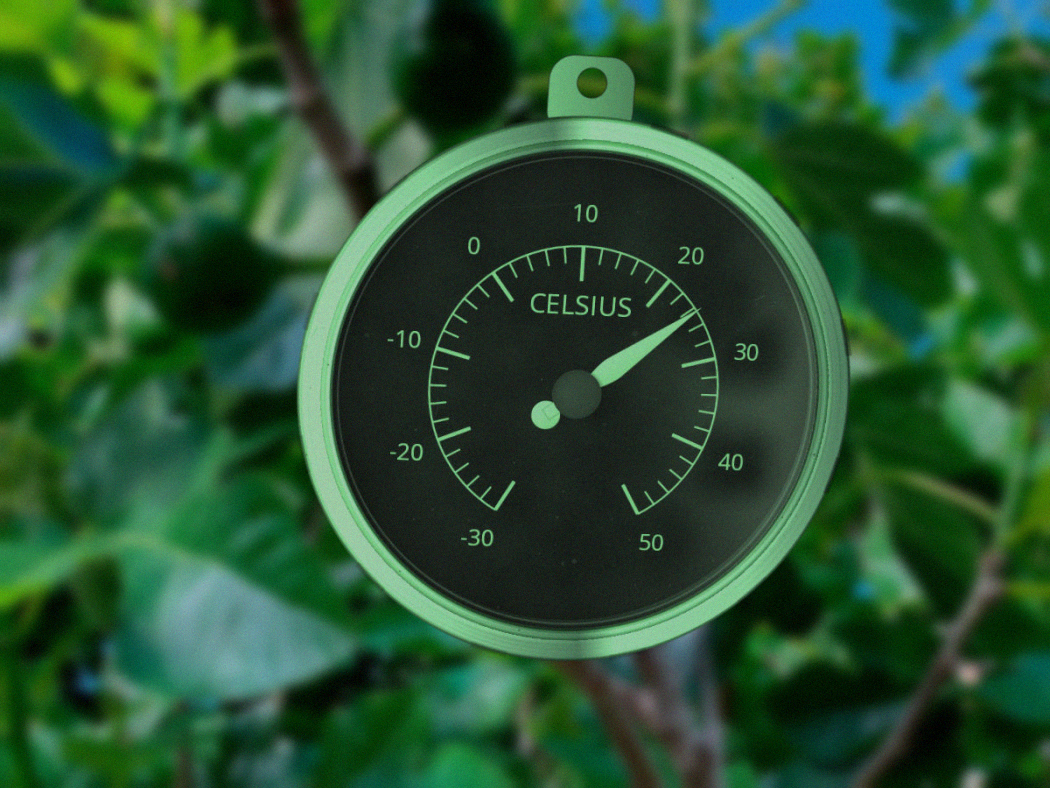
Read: 24°C
